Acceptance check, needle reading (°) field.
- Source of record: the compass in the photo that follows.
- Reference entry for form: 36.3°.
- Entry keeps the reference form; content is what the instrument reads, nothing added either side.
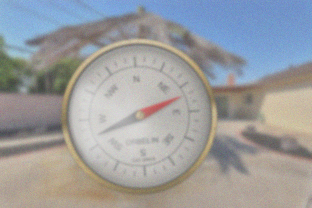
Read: 70°
